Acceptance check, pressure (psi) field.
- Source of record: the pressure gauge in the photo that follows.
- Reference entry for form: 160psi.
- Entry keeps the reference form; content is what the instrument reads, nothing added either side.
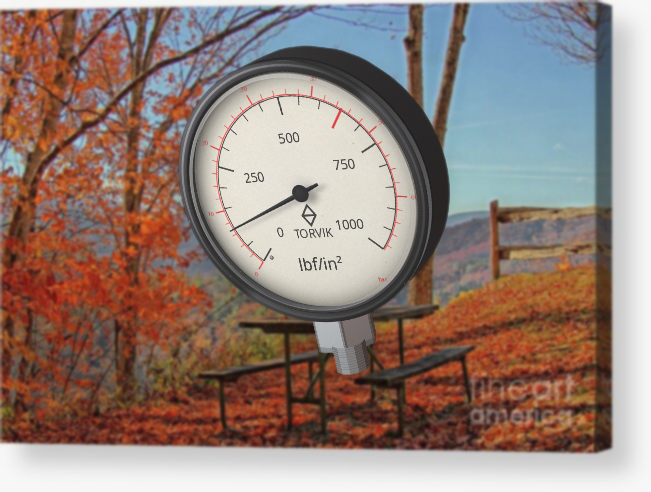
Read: 100psi
